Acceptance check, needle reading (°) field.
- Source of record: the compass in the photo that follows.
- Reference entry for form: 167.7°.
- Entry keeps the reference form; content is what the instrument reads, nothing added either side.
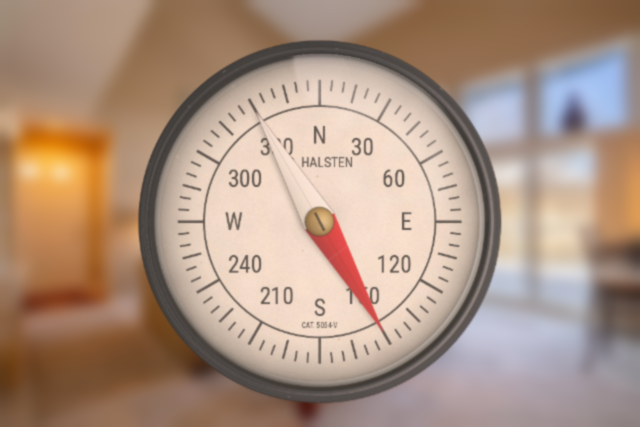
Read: 150°
